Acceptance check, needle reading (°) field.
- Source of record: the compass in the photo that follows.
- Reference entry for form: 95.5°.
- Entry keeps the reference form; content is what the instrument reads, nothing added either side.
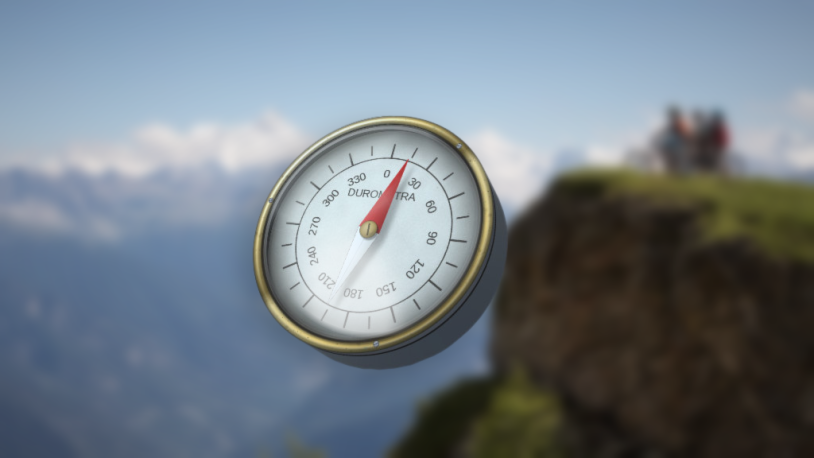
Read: 15°
